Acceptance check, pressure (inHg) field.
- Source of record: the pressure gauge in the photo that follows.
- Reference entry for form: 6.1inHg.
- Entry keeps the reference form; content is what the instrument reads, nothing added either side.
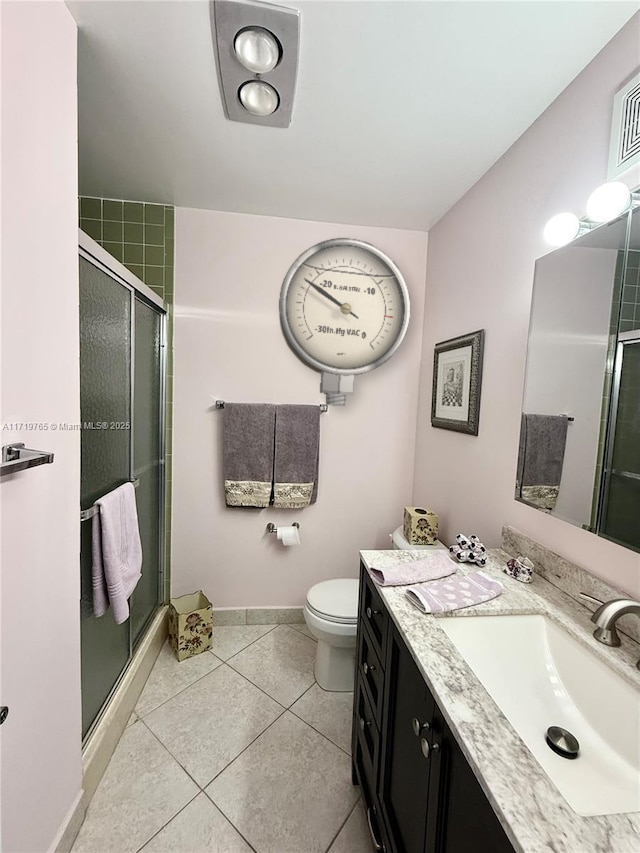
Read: -22inHg
